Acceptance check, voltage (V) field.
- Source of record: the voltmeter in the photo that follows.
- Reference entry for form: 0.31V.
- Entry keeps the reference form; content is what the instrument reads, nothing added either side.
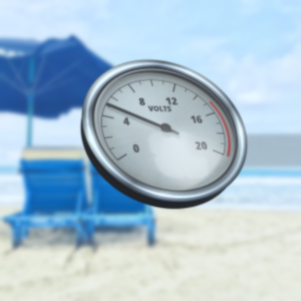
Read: 5V
